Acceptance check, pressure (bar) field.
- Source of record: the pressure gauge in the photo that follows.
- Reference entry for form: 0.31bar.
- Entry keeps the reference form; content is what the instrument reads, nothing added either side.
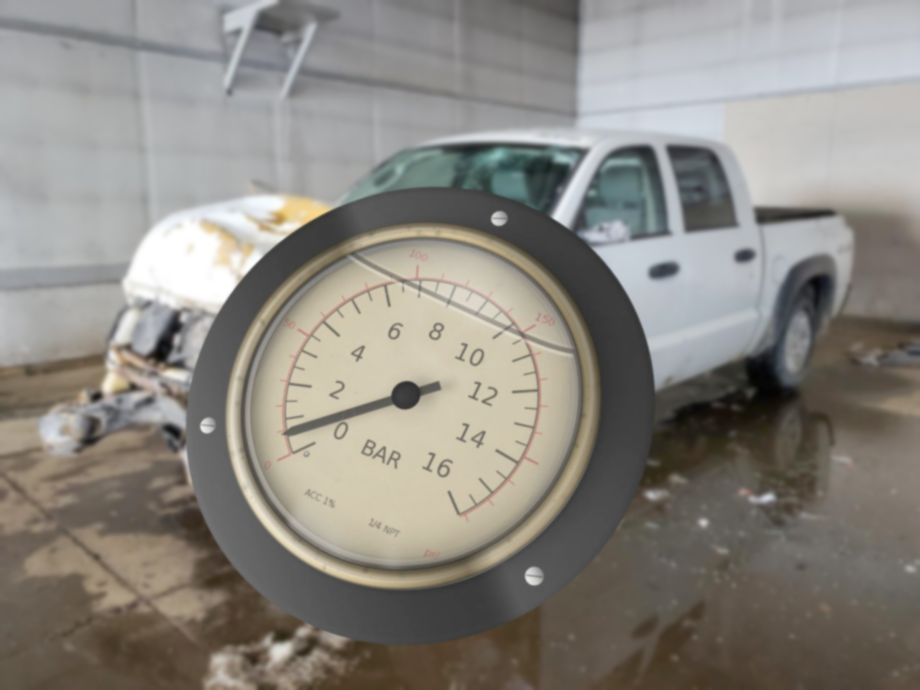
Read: 0.5bar
